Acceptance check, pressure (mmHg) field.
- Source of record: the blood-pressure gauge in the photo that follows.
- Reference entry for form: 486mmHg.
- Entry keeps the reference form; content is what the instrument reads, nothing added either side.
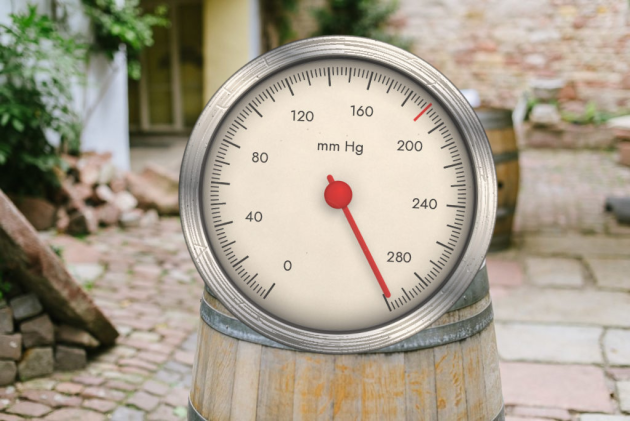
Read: 298mmHg
